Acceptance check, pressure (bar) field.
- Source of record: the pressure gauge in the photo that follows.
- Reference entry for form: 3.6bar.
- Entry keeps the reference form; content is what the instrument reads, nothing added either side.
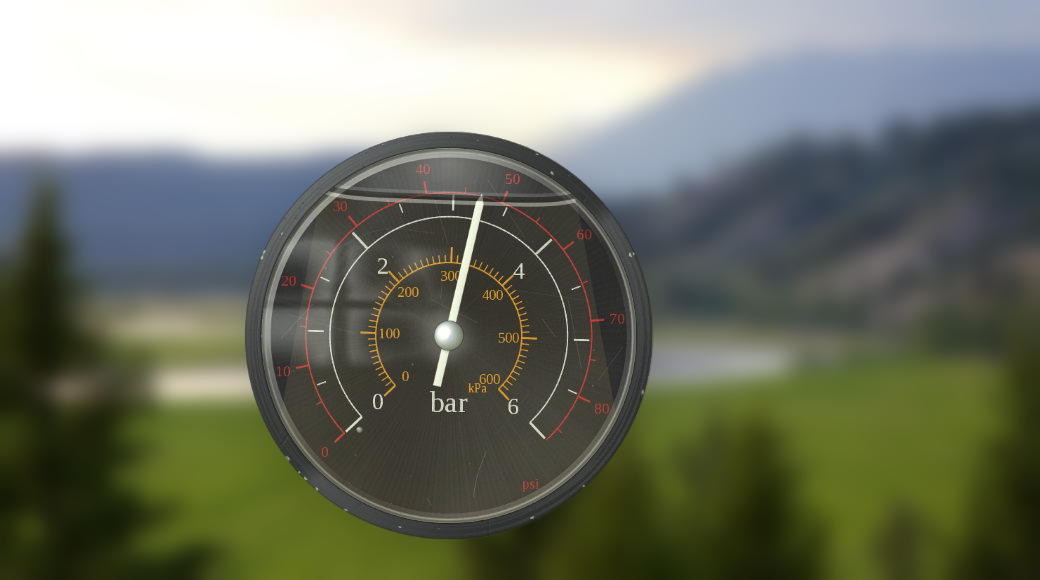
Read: 3.25bar
